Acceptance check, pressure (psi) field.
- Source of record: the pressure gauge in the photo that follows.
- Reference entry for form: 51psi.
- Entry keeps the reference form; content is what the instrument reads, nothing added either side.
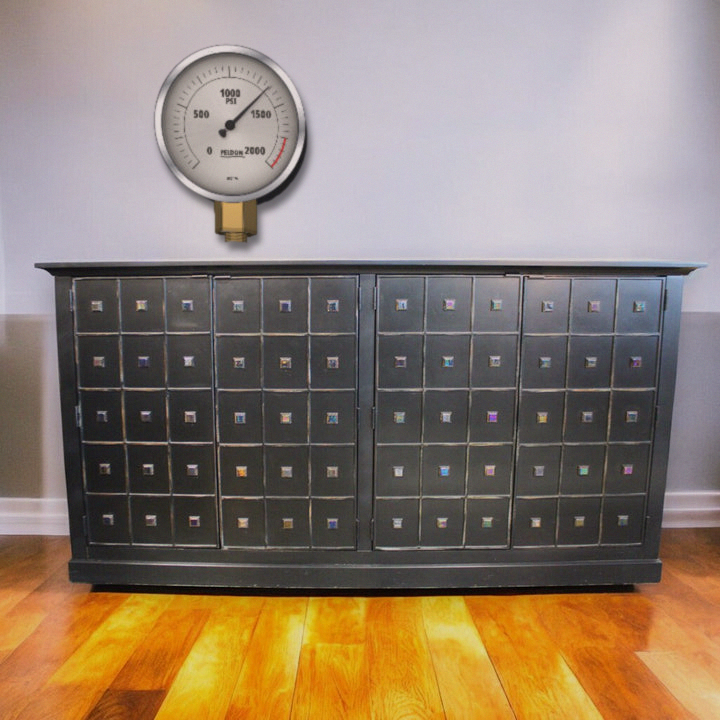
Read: 1350psi
